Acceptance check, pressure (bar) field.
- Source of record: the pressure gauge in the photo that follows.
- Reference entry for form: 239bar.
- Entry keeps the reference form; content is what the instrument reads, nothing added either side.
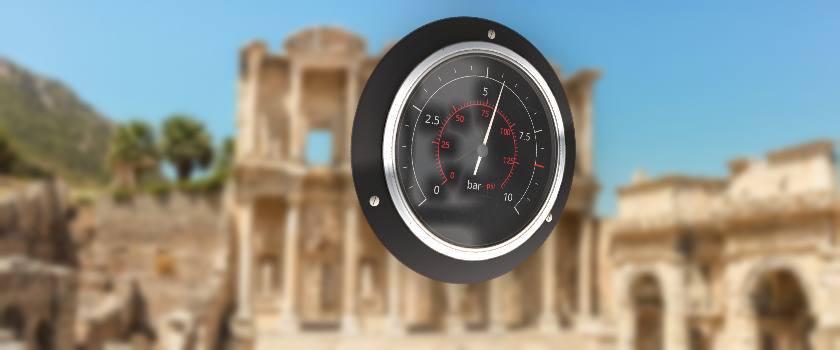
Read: 5.5bar
